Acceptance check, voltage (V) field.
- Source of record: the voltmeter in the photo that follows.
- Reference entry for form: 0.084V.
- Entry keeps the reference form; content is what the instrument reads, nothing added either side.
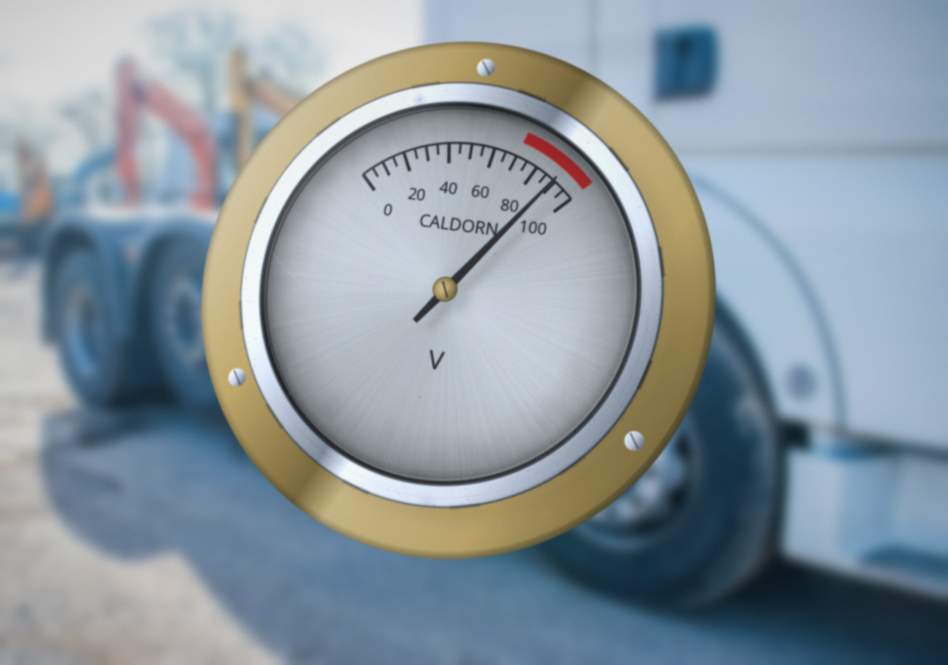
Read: 90V
